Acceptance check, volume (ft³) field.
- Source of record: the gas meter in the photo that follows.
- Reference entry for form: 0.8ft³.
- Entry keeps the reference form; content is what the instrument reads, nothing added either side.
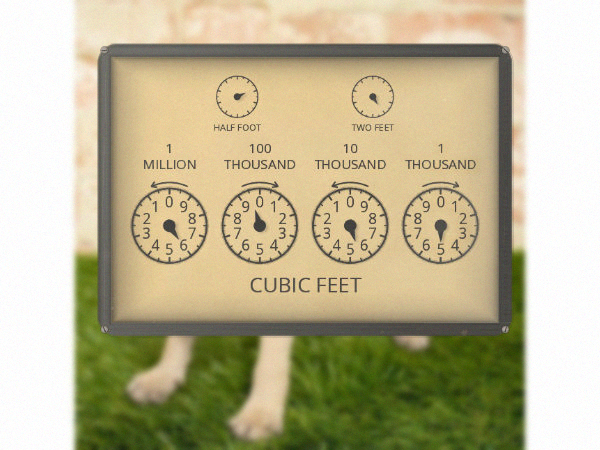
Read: 595500ft³
